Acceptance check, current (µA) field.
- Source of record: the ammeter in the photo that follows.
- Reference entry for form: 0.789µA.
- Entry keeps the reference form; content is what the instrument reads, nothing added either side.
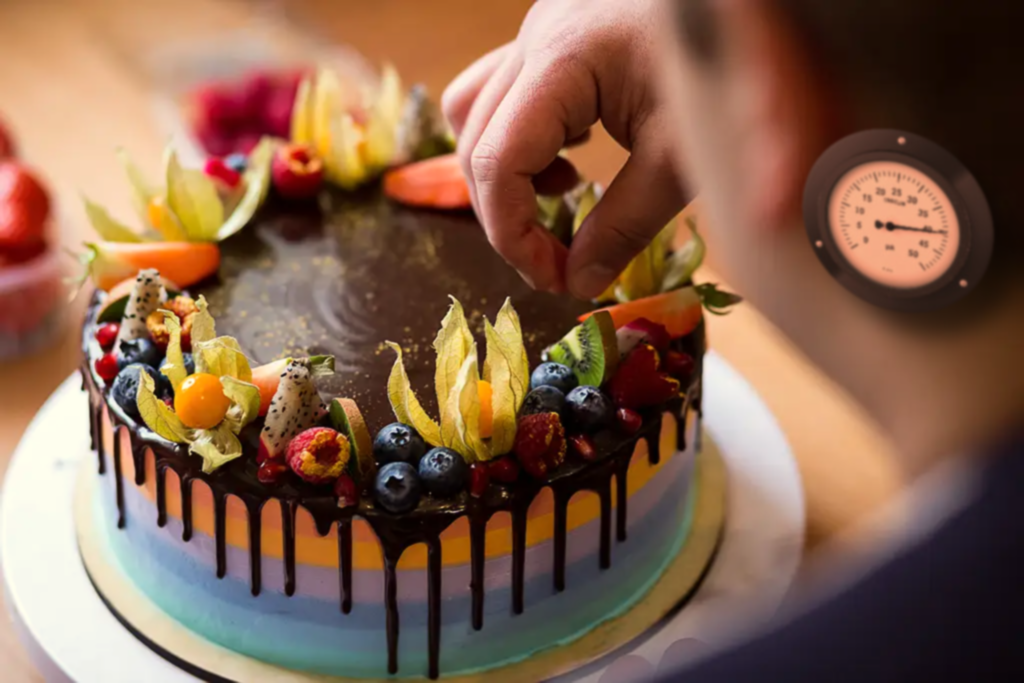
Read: 40µA
